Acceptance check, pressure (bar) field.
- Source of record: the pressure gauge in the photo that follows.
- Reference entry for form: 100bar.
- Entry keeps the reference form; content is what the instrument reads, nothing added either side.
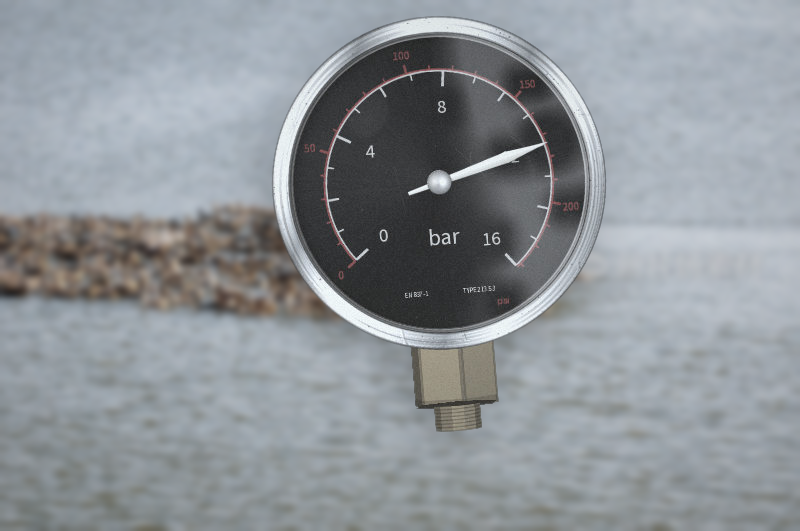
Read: 12bar
